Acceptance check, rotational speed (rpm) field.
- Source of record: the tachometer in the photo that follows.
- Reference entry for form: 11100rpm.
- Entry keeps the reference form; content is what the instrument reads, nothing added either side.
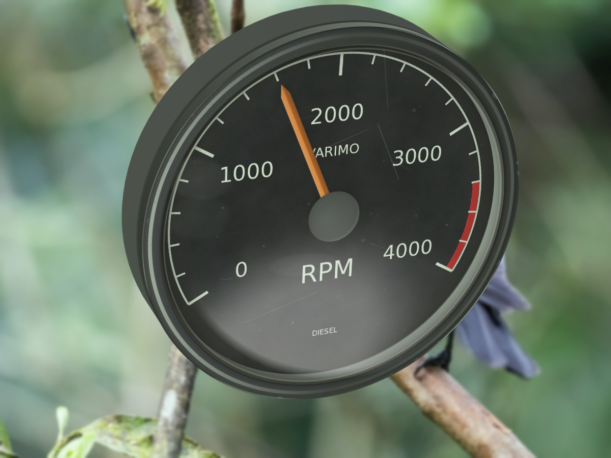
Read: 1600rpm
